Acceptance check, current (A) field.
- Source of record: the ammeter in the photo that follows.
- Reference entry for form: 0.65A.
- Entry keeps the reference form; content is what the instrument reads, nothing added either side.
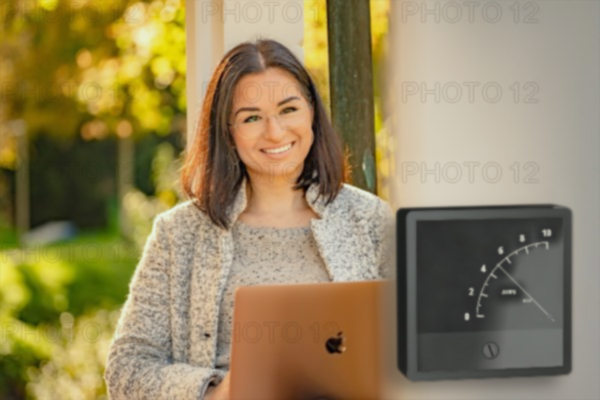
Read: 5A
